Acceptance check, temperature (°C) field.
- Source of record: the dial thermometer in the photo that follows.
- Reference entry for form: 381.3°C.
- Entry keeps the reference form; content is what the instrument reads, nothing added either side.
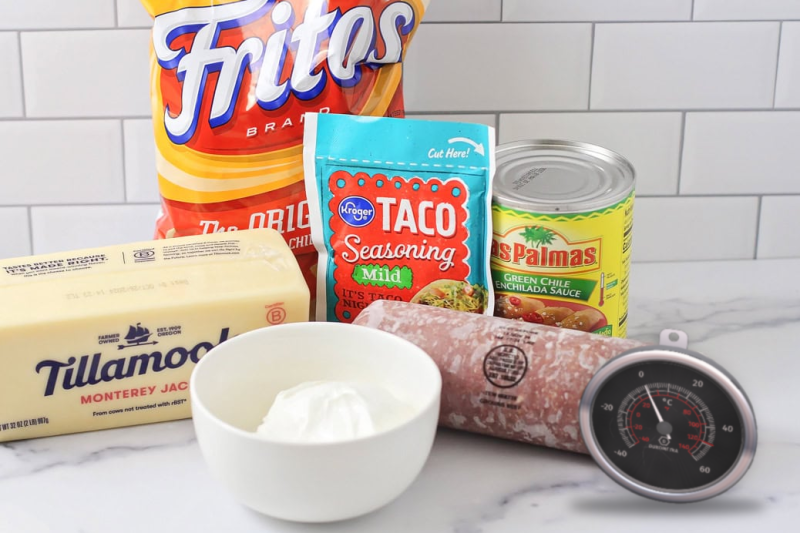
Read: 0°C
